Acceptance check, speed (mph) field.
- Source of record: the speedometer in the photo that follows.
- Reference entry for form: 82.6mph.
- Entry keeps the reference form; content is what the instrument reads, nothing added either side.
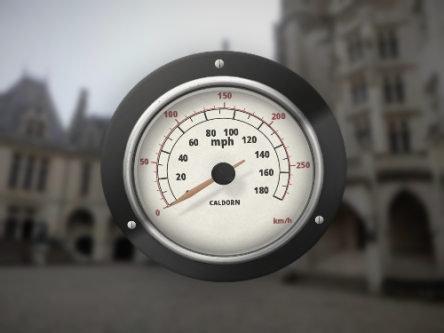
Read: 0mph
